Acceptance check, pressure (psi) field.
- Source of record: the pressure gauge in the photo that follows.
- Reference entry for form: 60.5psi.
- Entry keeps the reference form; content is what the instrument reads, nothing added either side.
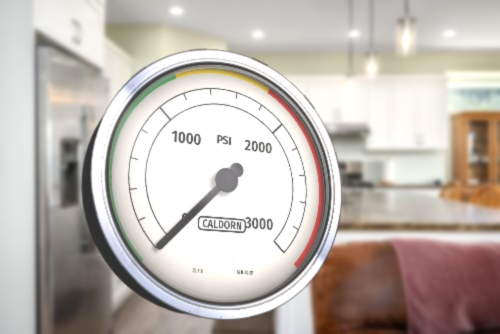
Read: 0psi
